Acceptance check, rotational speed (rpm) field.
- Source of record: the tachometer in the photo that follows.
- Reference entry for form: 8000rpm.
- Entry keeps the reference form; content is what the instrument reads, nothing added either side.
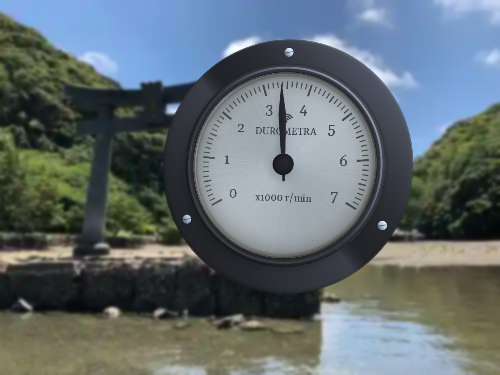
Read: 3400rpm
